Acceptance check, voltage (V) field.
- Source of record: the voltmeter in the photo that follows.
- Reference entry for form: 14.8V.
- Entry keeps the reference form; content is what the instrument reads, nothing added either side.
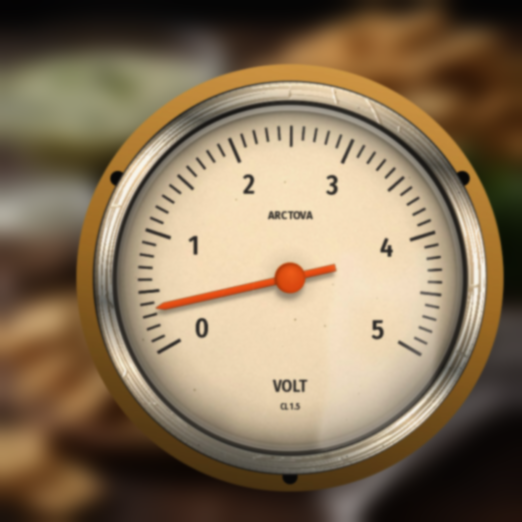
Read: 0.35V
